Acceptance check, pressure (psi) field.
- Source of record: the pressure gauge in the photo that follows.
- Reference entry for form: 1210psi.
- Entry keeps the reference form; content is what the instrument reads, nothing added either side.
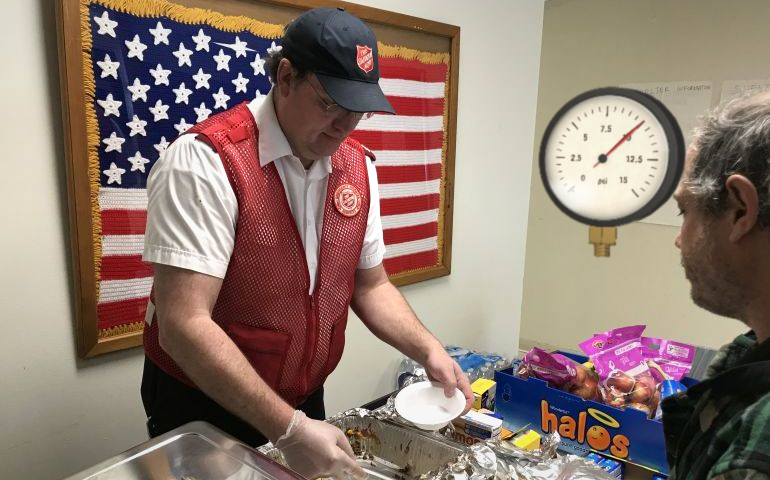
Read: 10psi
